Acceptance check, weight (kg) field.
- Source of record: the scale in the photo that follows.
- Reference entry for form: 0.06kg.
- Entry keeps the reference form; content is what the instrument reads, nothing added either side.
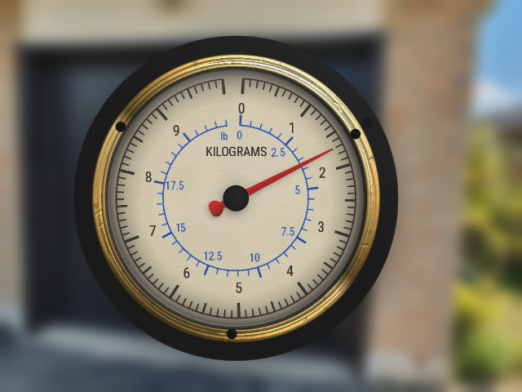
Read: 1.7kg
